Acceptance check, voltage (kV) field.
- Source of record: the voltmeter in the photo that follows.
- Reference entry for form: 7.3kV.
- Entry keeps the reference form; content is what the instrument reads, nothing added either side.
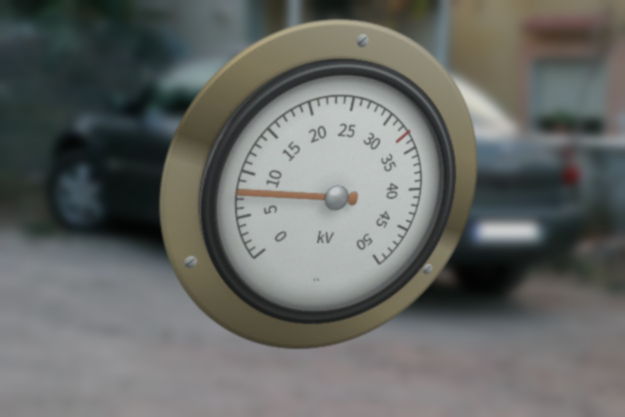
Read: 8kV
